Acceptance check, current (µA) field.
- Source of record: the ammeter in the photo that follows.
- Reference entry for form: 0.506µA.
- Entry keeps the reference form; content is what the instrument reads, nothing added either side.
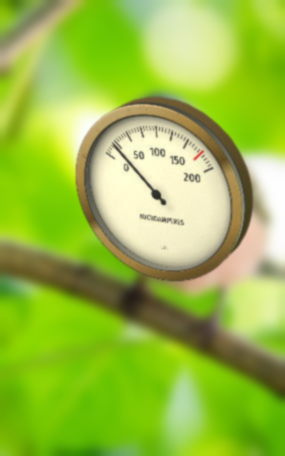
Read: 25µA
